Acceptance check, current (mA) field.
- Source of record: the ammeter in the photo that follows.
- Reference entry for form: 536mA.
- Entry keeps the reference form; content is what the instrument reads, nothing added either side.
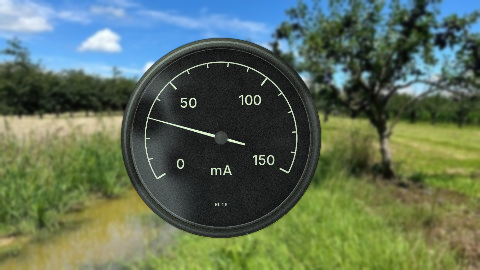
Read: 30mA
